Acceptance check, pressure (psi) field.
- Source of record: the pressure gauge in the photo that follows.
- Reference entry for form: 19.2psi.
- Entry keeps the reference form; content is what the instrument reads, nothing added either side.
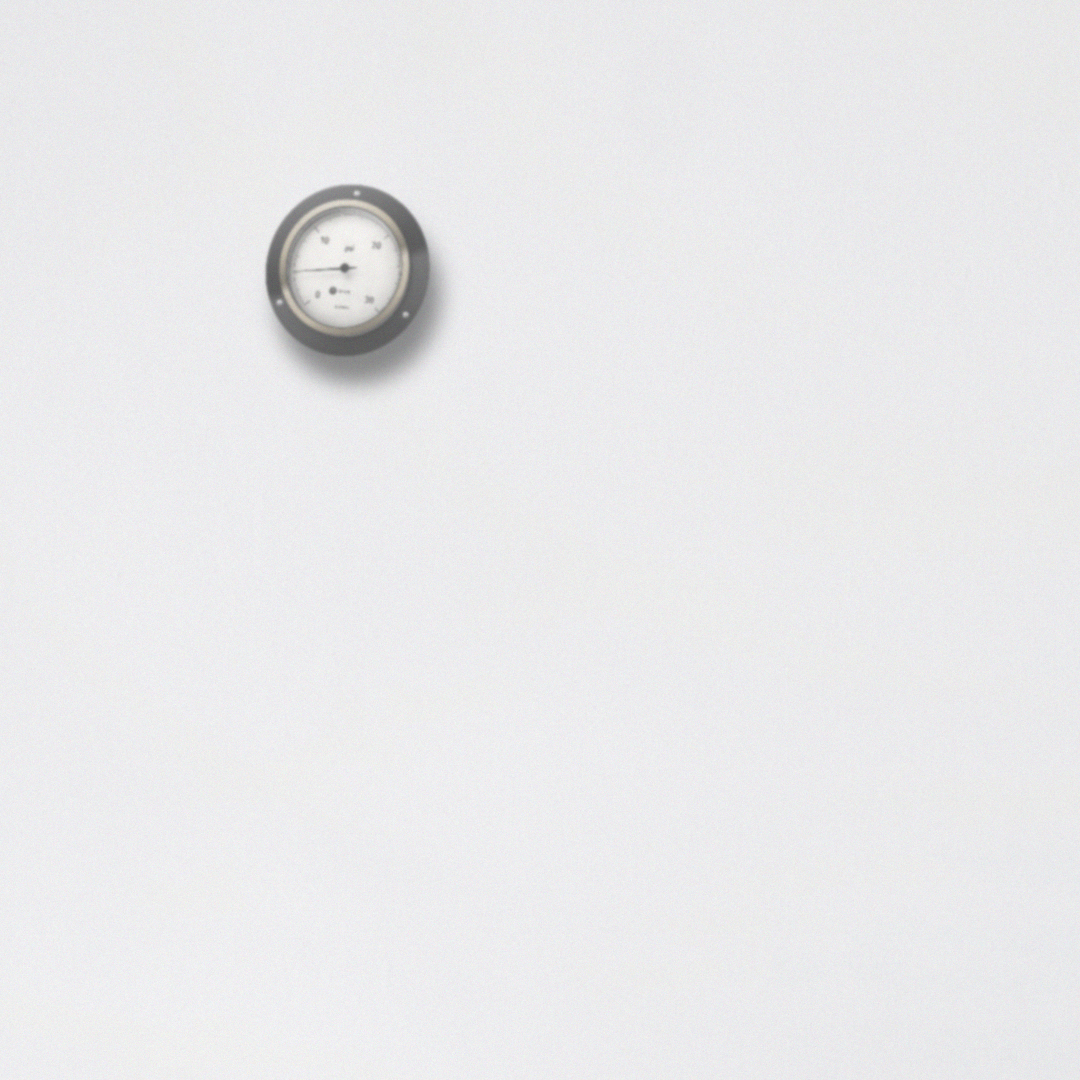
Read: 4psi
